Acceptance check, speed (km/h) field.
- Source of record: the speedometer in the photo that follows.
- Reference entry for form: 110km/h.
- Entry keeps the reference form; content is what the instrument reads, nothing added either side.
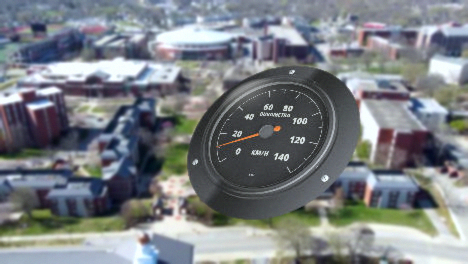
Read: 10km/h
